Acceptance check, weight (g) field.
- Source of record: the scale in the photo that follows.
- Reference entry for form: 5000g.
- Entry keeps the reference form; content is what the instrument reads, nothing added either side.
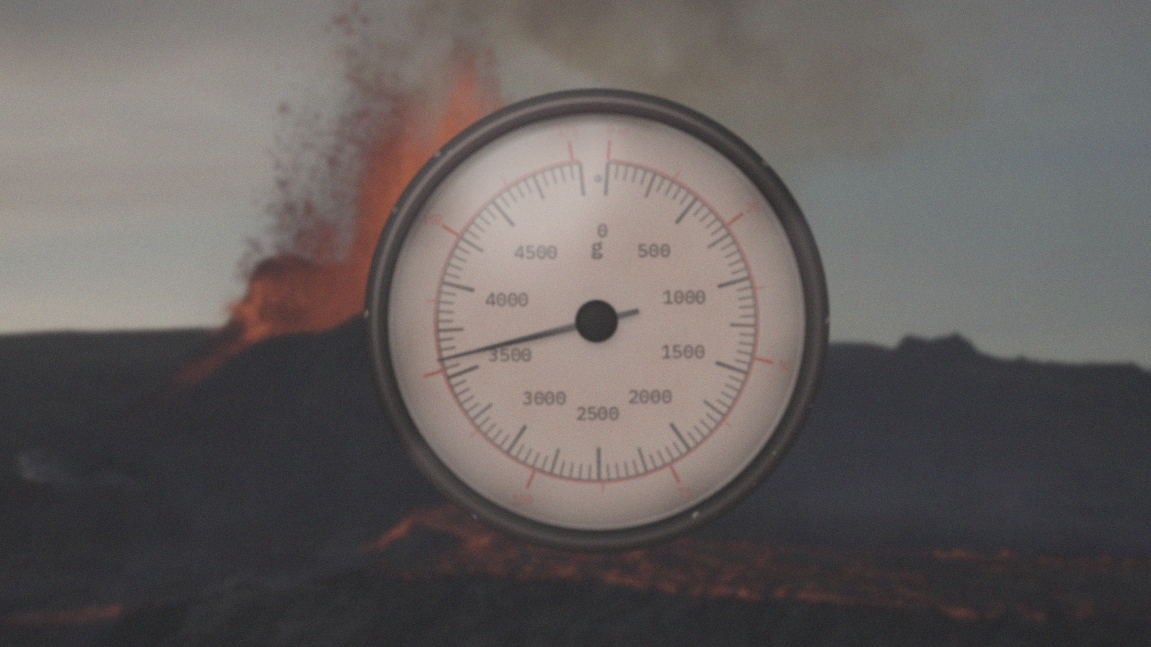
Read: 3600g
